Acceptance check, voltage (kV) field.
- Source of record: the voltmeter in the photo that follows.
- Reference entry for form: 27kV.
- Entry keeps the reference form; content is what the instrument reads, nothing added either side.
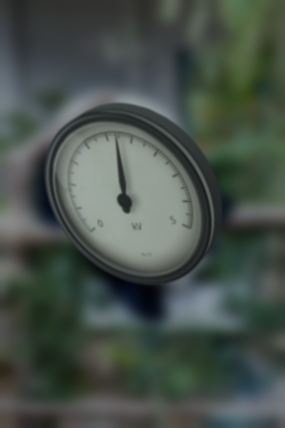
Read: 2.75kV
